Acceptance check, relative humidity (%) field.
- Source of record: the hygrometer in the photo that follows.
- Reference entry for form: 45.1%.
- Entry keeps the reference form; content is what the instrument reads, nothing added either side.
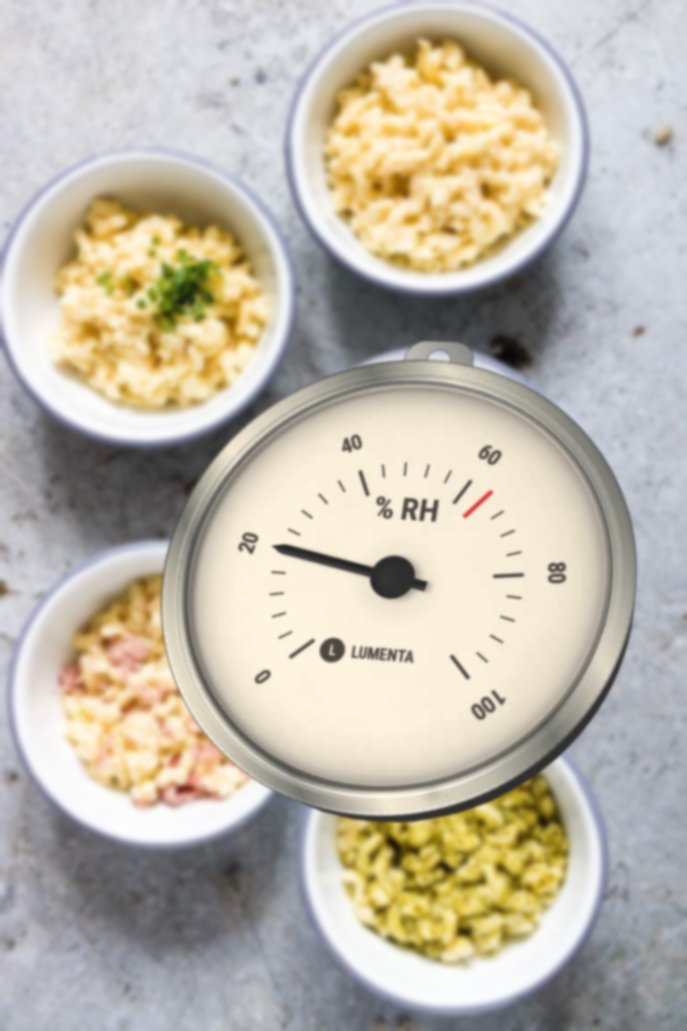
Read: 20%
